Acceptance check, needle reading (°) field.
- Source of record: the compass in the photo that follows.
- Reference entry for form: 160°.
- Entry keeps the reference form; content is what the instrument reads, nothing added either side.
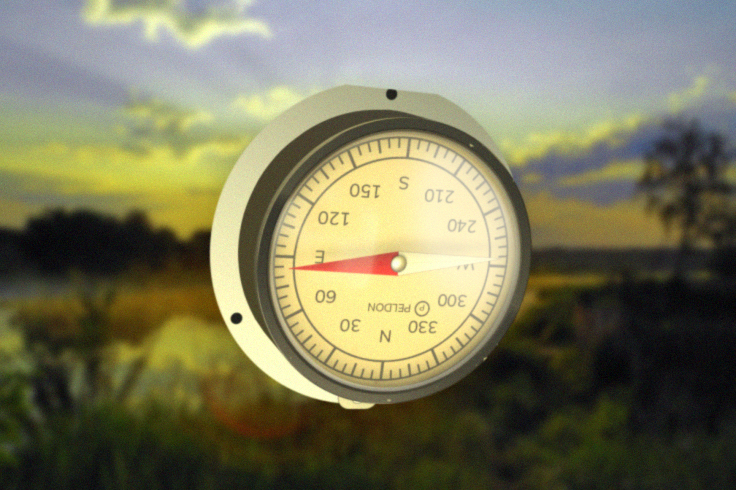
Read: 85°
